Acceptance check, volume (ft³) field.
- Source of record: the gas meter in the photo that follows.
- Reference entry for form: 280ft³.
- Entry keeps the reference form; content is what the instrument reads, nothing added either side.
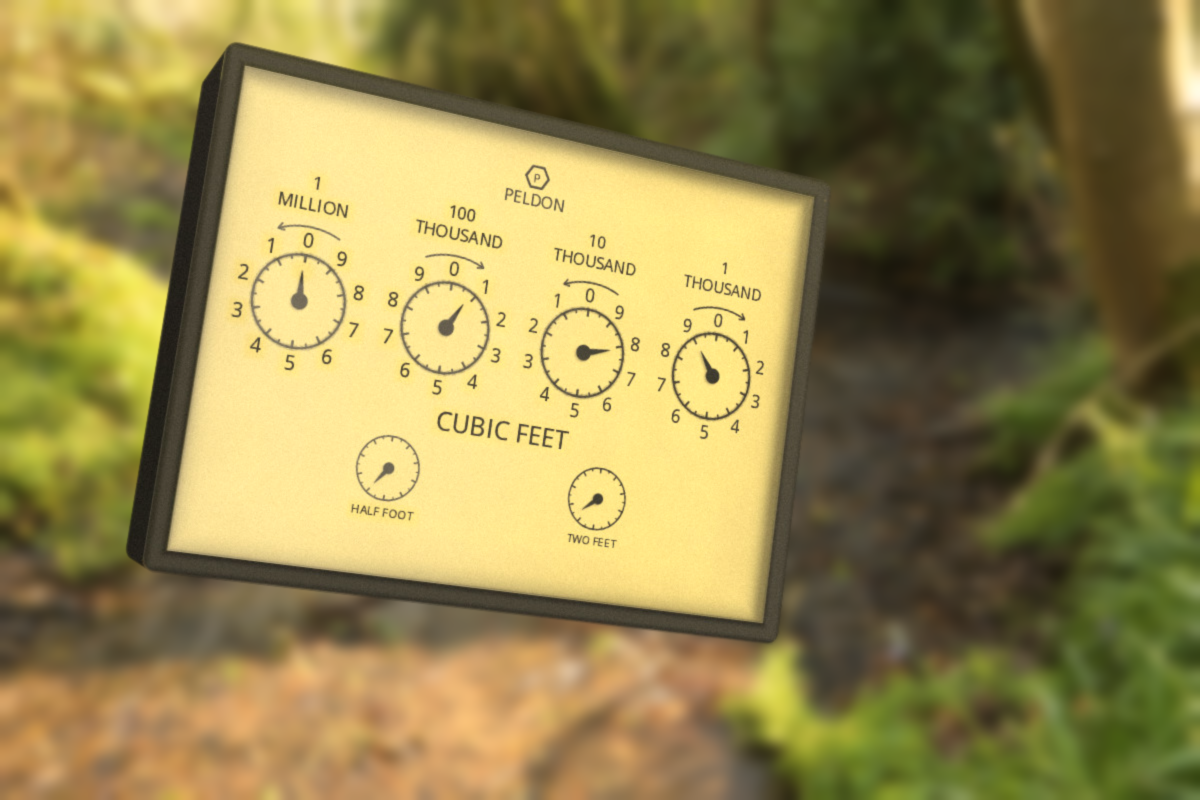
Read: 7900ft³
